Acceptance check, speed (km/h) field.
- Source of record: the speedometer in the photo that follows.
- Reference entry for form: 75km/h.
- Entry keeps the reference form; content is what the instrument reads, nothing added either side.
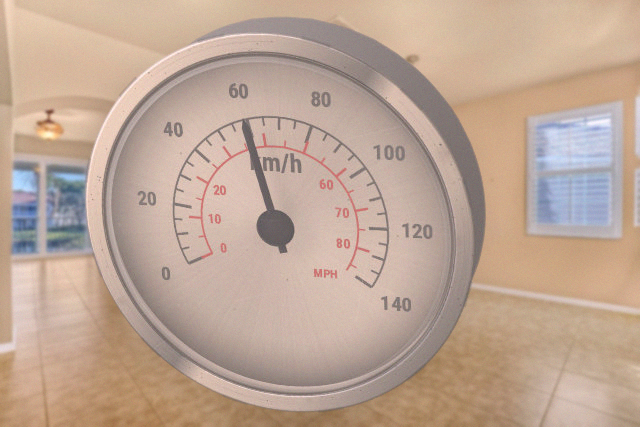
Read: 60km/h
